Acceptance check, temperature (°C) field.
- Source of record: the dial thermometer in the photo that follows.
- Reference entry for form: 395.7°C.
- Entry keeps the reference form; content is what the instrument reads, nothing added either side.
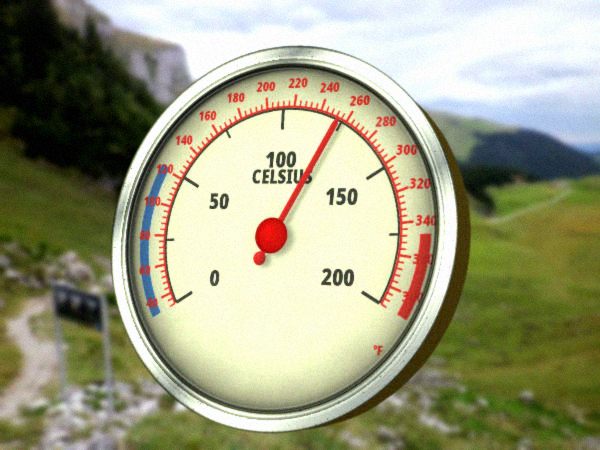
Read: 125°C
